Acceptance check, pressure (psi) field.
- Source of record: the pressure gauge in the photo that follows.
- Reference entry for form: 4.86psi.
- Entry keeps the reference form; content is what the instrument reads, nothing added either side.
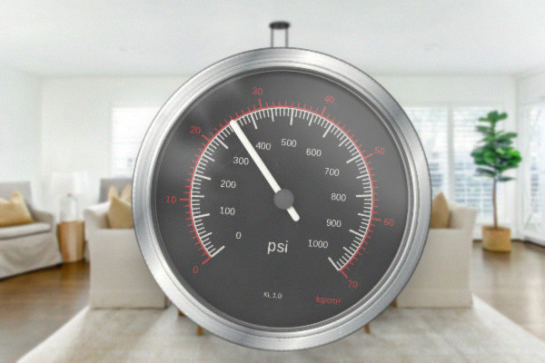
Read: 350psi
